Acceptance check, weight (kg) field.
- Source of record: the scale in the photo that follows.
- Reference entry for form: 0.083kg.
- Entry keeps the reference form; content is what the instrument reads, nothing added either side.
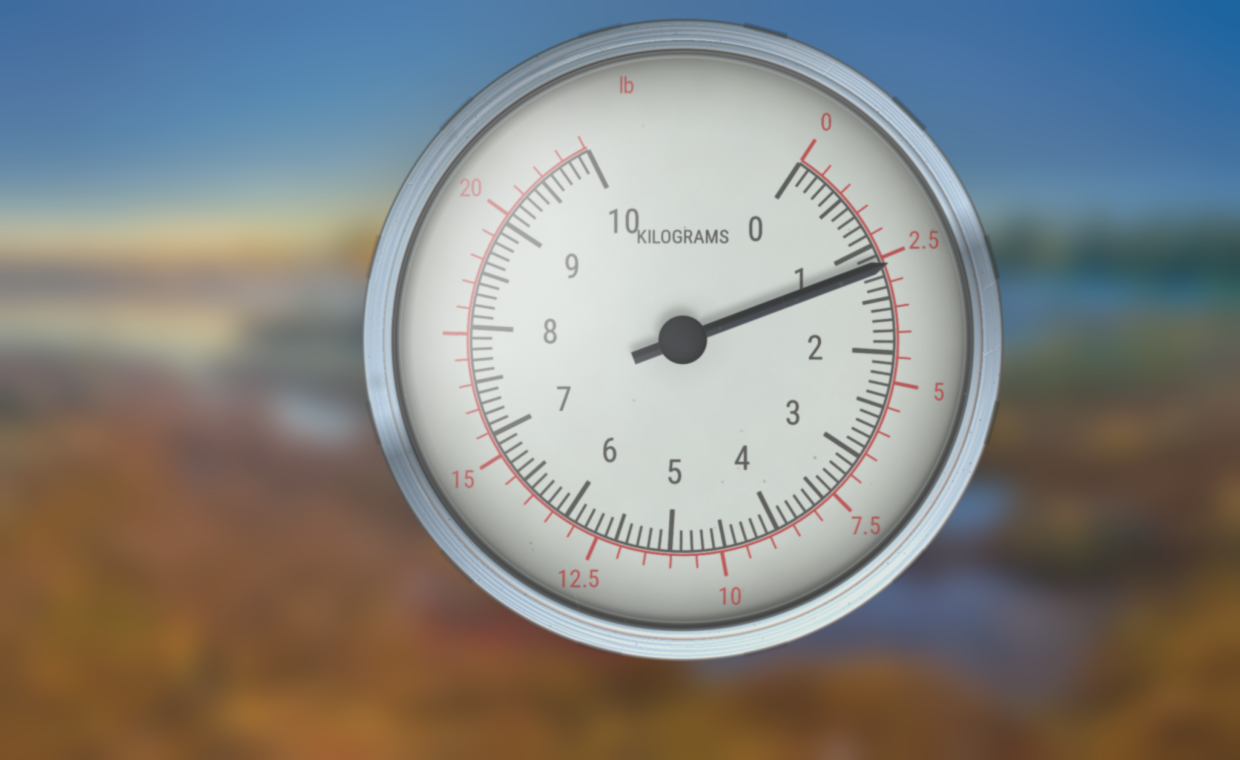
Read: 1.2kg
